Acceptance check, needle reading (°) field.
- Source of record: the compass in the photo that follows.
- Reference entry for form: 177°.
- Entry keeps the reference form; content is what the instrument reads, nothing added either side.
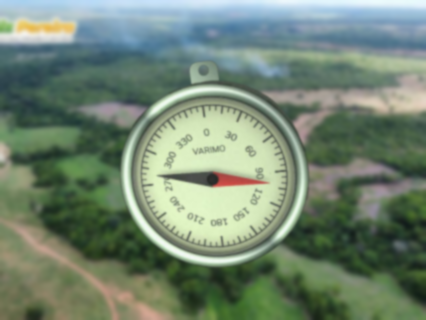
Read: 100°
